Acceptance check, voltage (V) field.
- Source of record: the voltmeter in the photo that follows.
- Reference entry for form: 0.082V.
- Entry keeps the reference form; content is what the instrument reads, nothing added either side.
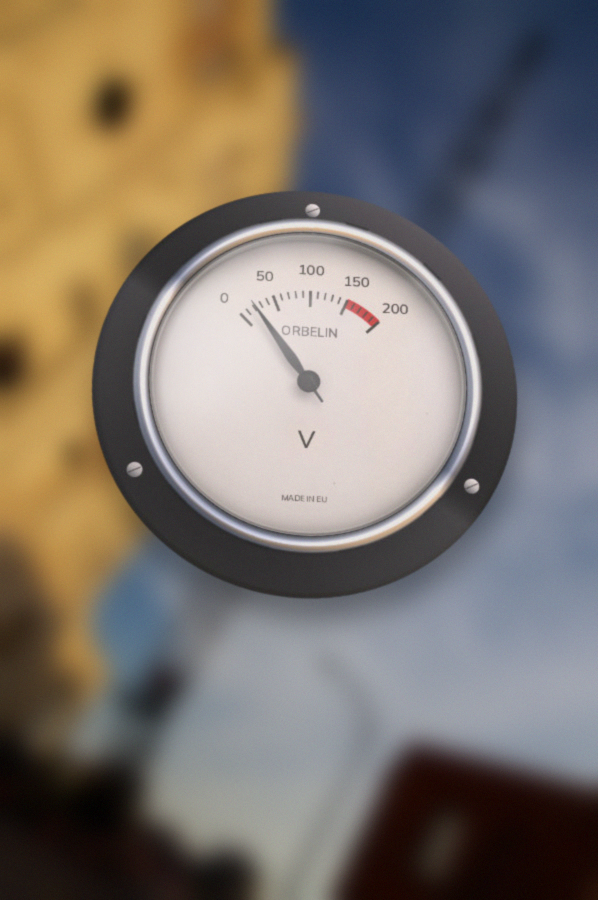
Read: 20V
